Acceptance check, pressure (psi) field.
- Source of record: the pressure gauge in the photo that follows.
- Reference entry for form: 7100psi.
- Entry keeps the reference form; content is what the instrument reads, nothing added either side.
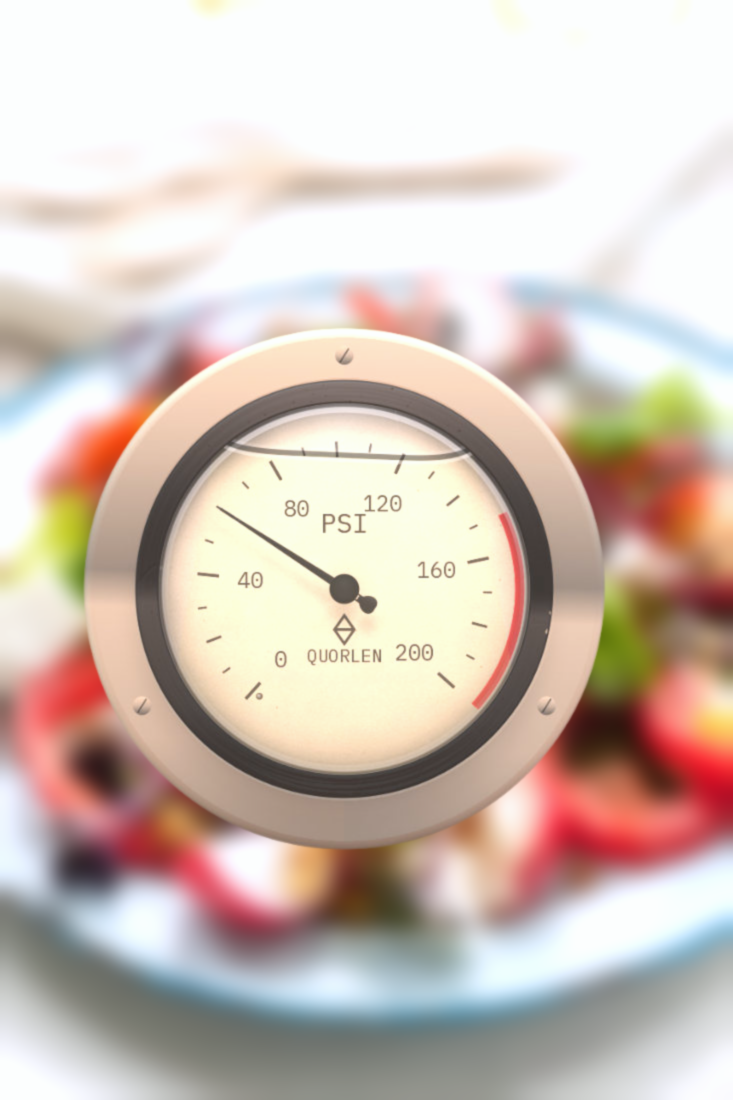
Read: 60psi
